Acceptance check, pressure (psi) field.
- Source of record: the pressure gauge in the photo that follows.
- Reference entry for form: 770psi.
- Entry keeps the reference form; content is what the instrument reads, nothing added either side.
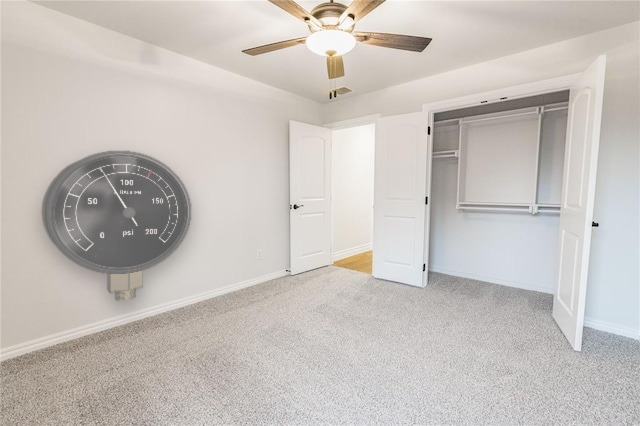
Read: 80psi
